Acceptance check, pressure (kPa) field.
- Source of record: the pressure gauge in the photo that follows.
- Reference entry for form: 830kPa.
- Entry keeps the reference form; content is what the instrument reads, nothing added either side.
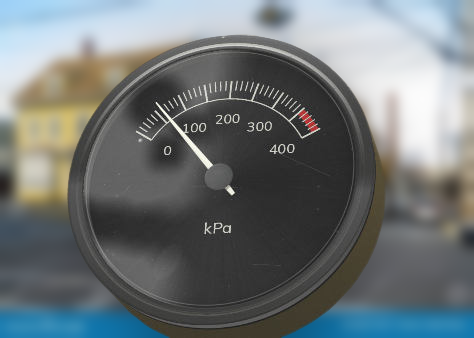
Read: 60kPa
